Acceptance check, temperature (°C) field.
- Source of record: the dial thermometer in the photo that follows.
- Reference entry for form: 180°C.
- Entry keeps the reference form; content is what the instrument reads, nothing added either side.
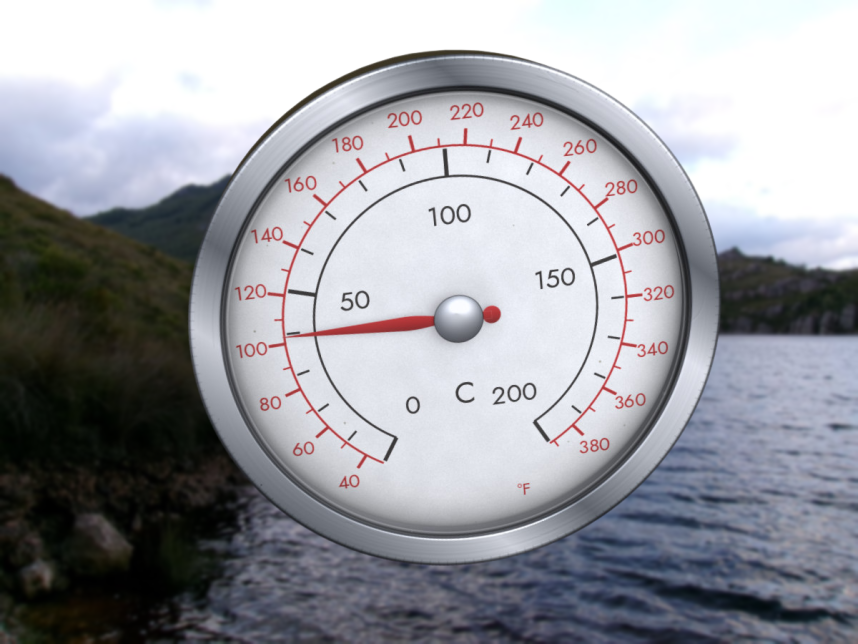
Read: 40°C
